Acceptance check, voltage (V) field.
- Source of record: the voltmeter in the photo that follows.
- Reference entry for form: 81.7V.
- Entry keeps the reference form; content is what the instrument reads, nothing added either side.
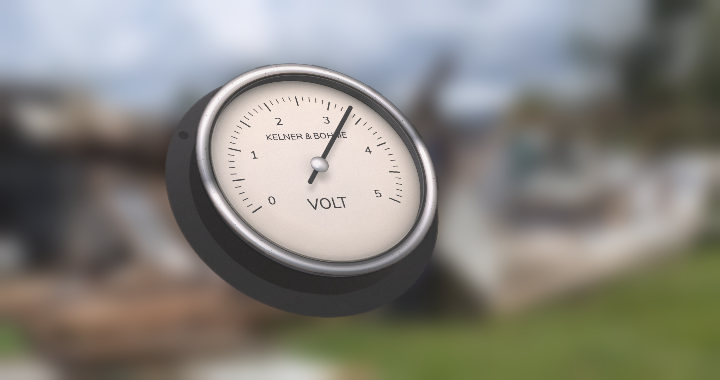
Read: 3.3V
